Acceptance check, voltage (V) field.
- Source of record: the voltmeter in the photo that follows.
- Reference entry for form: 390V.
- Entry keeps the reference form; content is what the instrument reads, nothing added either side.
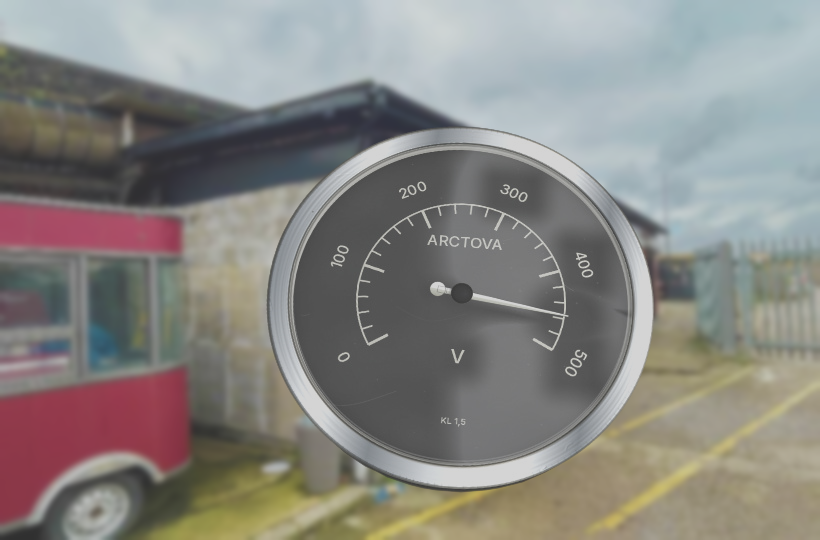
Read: 460V
